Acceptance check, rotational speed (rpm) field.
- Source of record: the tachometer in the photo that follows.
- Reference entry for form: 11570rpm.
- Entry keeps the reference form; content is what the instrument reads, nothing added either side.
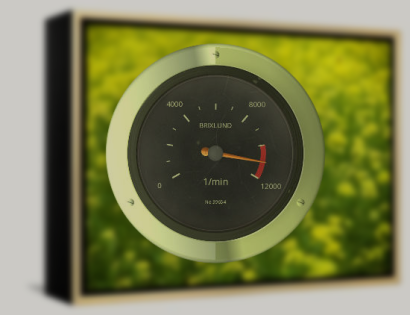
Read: 11000rpm
